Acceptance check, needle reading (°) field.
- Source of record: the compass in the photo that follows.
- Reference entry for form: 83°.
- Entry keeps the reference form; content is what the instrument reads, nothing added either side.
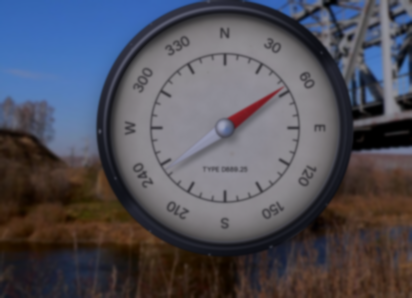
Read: 55°
